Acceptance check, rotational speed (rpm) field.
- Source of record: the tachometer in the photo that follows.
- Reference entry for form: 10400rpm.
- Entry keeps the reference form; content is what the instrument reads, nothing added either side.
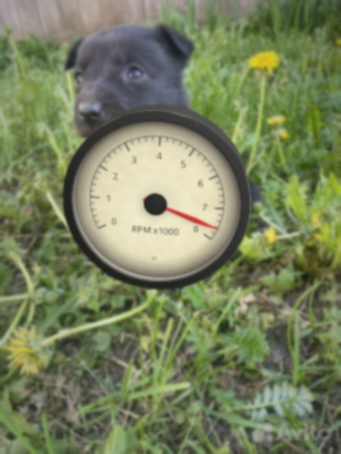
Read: 7600rpm
